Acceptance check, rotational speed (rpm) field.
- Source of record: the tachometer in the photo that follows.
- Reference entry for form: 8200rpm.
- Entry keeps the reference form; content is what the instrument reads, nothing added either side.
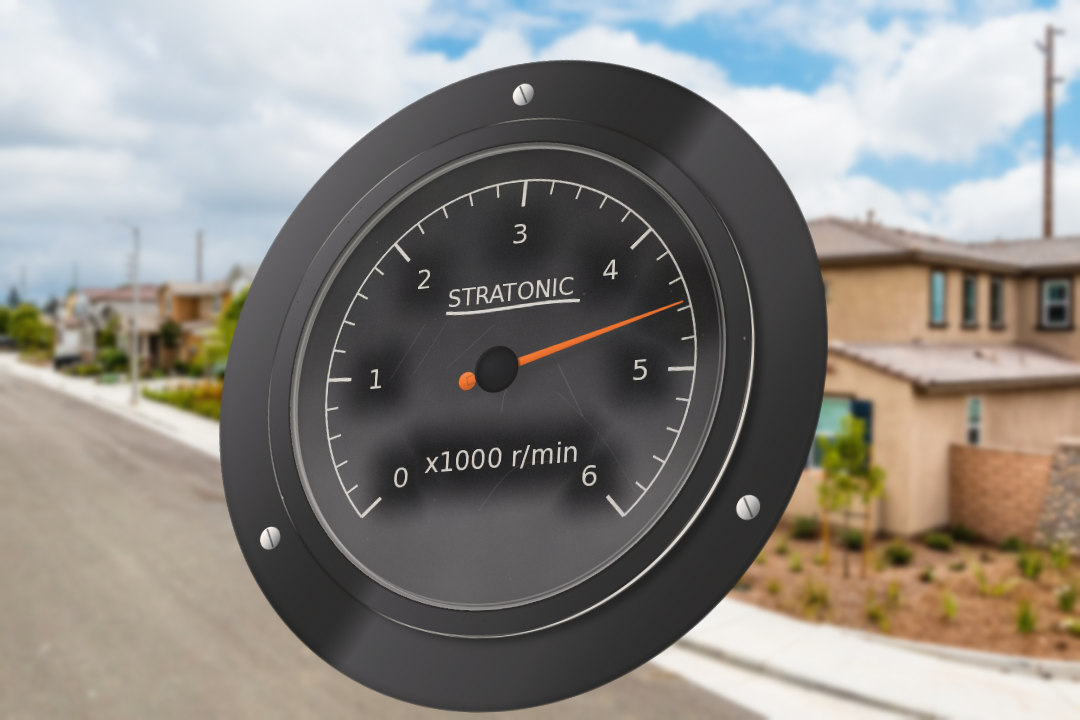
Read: 4600rpm
